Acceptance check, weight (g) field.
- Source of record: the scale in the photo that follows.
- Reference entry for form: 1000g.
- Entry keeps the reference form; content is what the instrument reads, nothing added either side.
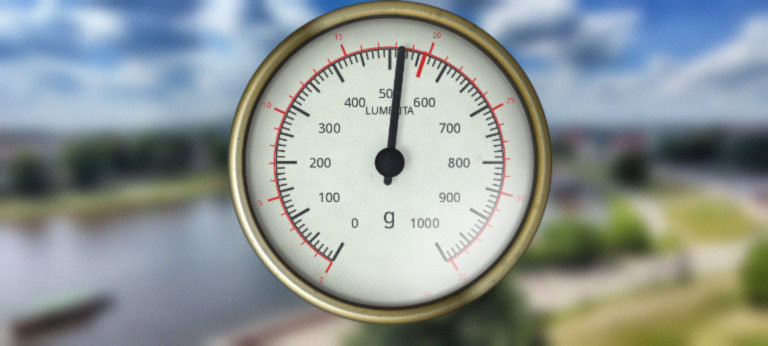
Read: 520g
